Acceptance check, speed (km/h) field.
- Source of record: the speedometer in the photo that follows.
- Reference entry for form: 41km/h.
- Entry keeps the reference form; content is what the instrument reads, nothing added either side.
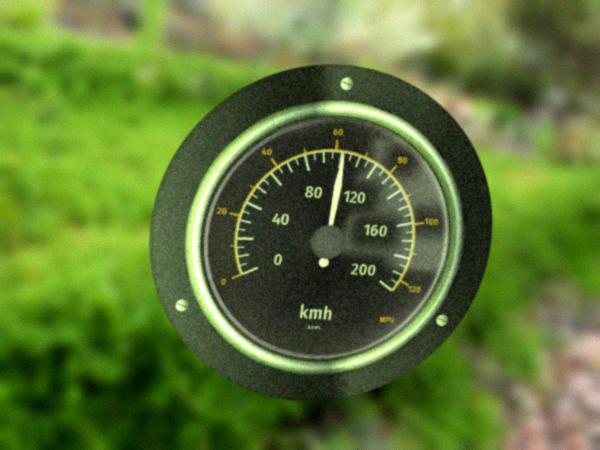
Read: 100km/h
